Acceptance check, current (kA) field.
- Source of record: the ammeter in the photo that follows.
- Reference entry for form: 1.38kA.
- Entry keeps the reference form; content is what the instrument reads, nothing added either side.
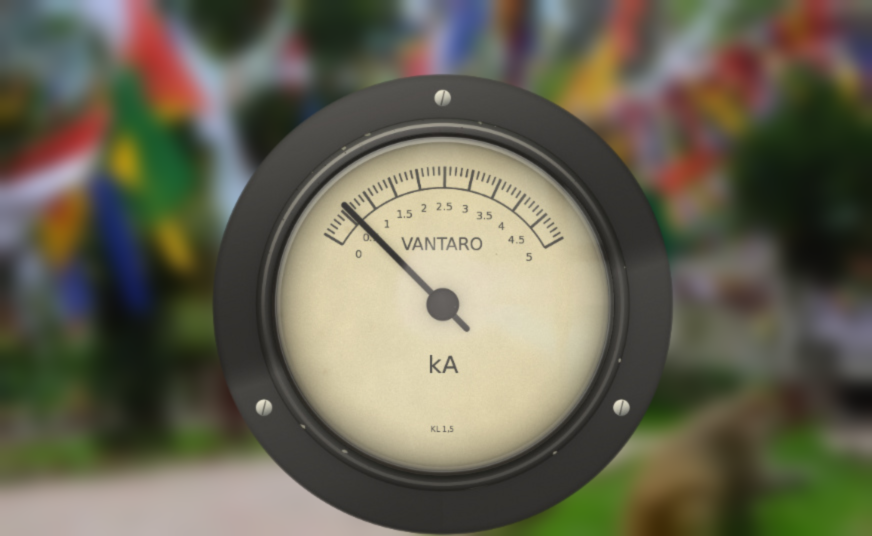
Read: 0.6kA
